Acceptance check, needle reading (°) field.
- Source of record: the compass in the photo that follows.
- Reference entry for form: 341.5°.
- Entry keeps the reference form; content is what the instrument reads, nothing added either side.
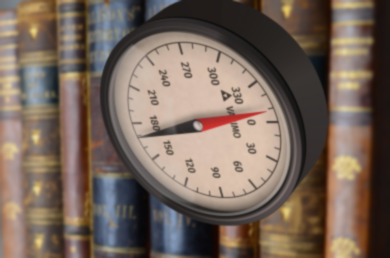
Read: 350°
